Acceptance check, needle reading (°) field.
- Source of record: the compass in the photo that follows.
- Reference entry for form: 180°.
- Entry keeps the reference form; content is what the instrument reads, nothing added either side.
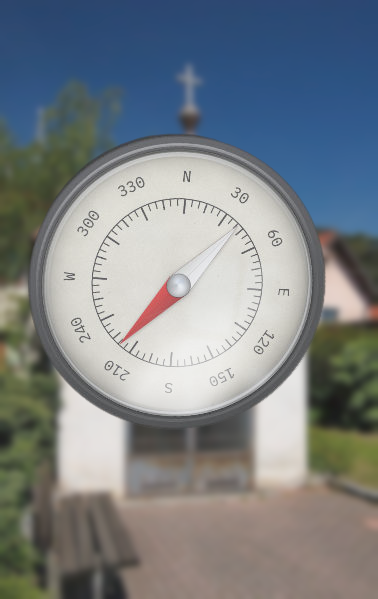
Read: 220°
